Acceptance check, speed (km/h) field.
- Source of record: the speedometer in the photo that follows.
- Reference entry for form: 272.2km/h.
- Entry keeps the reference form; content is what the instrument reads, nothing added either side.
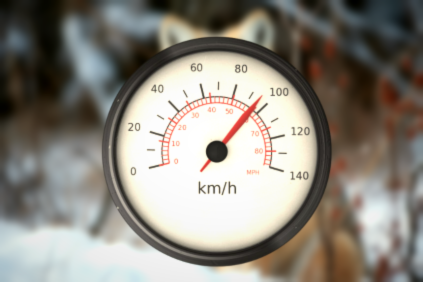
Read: 95km/h
